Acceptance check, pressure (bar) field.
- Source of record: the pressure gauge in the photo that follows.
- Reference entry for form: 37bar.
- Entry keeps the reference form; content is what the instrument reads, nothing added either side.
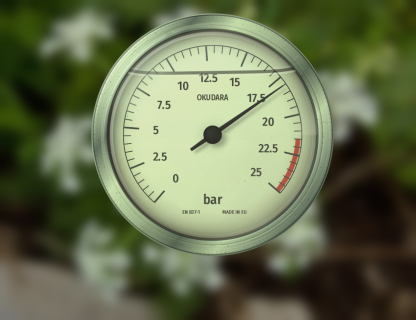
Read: 18bar
